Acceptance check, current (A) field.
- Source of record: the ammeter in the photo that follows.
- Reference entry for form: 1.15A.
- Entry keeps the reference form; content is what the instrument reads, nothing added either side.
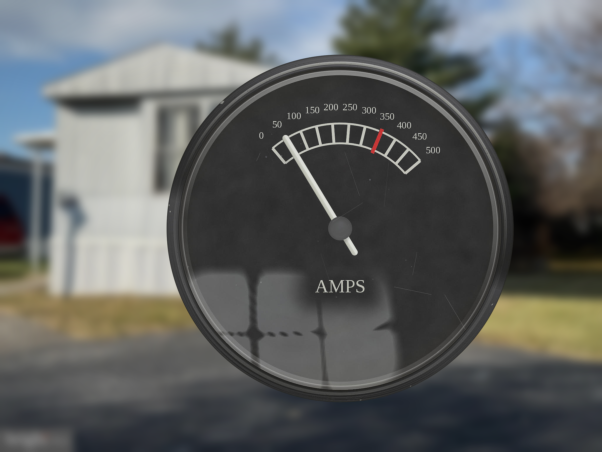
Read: 50A
